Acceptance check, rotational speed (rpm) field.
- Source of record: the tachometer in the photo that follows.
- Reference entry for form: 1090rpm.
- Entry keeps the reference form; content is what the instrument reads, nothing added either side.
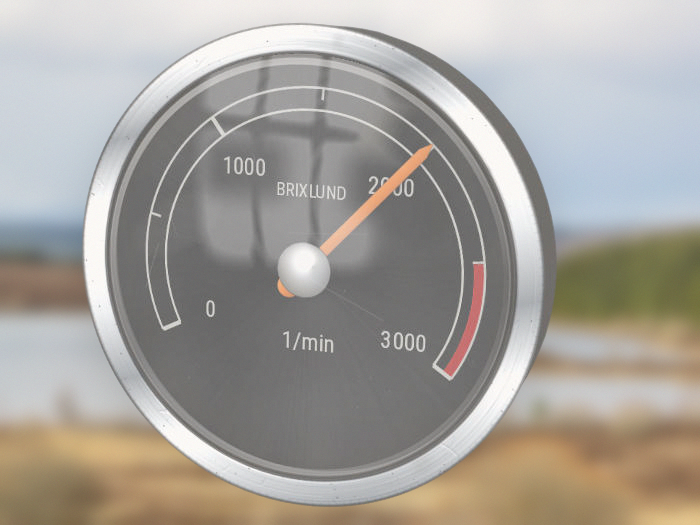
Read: 2000rpm
